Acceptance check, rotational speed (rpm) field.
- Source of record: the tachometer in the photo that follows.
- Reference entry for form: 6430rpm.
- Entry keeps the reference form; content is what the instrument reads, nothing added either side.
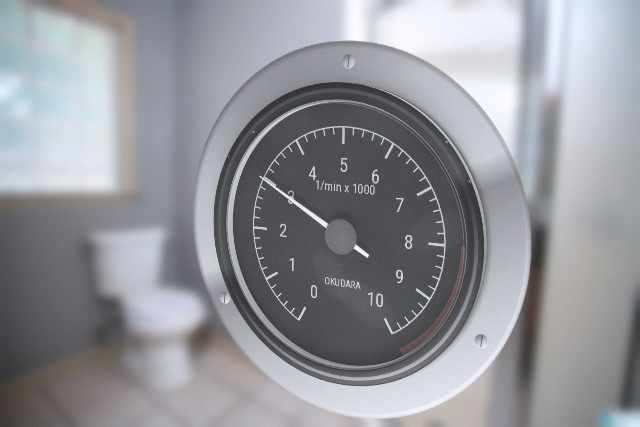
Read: 3000rpm
